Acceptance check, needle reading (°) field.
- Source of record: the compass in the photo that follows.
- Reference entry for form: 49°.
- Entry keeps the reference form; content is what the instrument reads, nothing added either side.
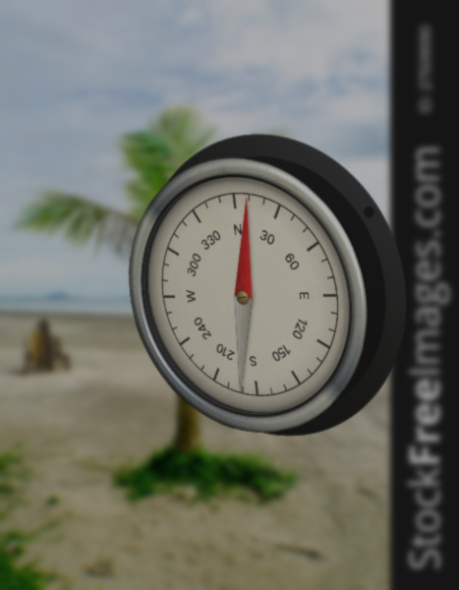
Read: 10°
